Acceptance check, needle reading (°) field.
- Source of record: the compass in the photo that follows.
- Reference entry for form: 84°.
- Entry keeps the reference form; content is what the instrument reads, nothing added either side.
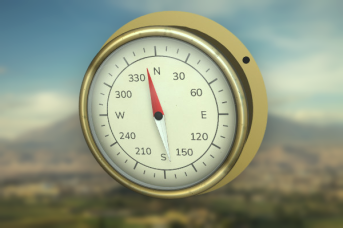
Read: 350°
